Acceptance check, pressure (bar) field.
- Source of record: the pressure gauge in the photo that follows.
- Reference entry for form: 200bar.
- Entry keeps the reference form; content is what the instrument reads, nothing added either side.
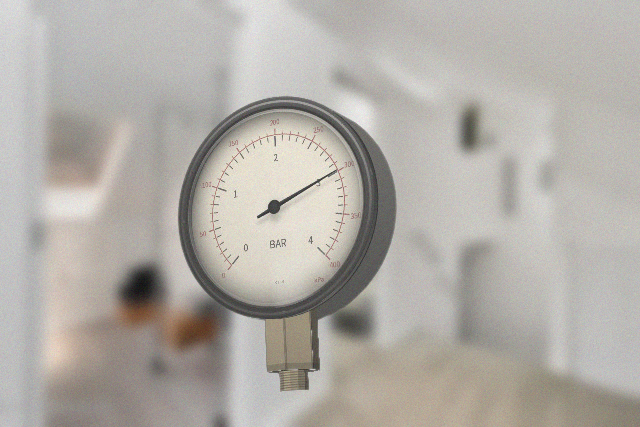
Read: 3bar
